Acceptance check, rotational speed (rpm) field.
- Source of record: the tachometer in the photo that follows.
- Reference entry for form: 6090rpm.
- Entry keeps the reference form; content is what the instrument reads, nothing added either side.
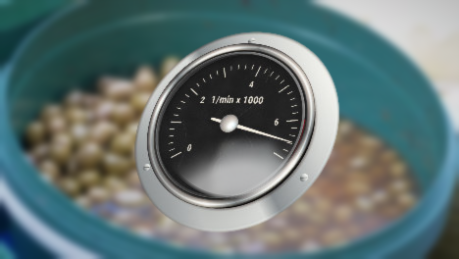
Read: 6600rpm
